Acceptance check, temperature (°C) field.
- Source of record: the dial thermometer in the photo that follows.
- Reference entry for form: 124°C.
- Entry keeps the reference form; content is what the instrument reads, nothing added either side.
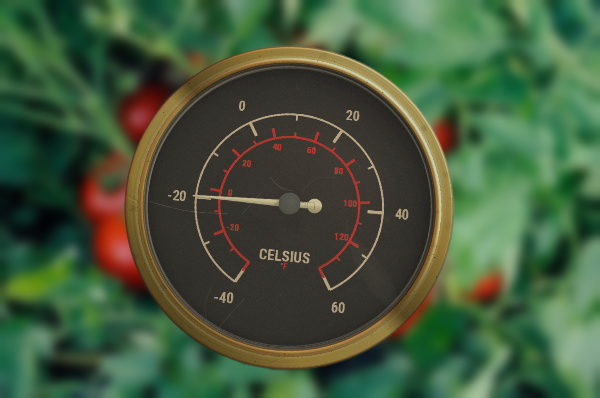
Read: -20°C
